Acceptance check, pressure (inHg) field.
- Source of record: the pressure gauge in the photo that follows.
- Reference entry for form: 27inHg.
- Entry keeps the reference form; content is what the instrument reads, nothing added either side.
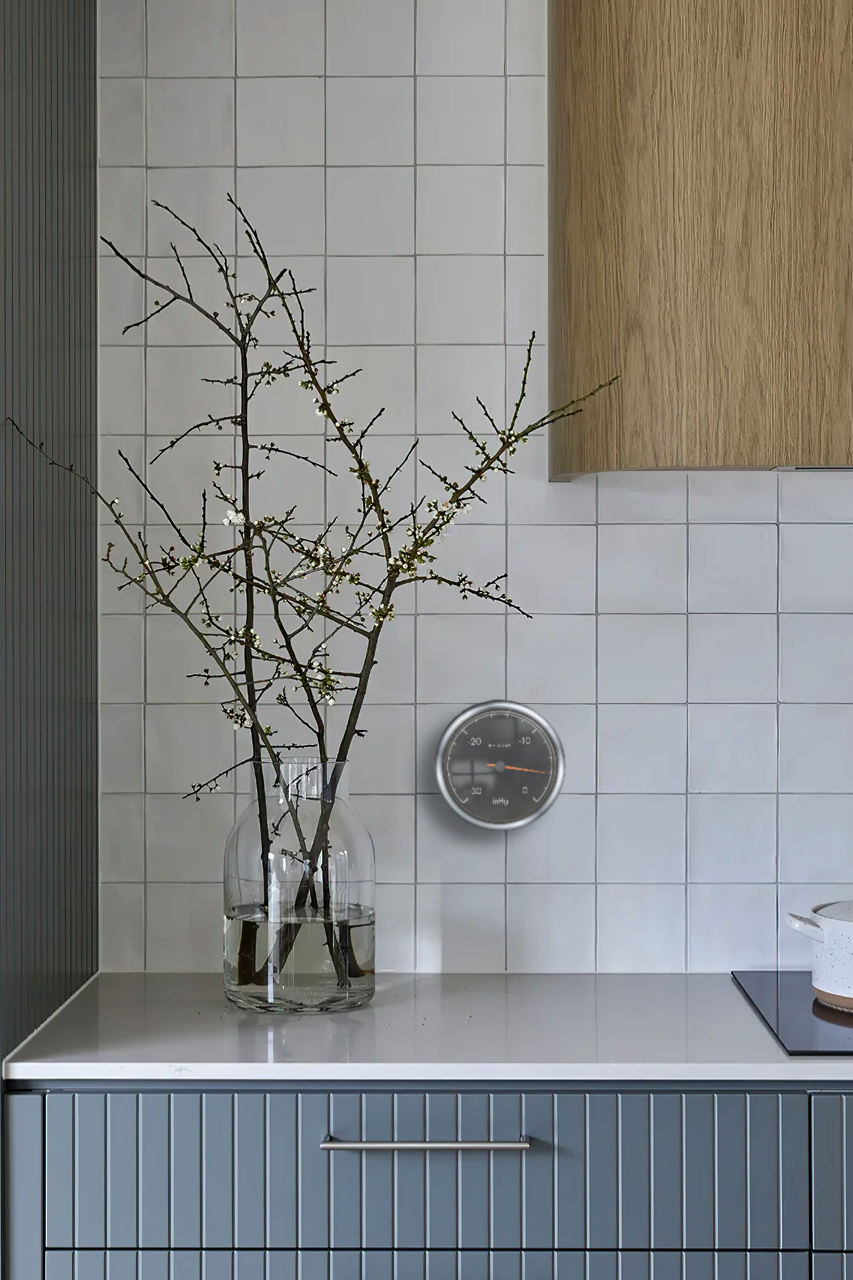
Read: -4inHg
